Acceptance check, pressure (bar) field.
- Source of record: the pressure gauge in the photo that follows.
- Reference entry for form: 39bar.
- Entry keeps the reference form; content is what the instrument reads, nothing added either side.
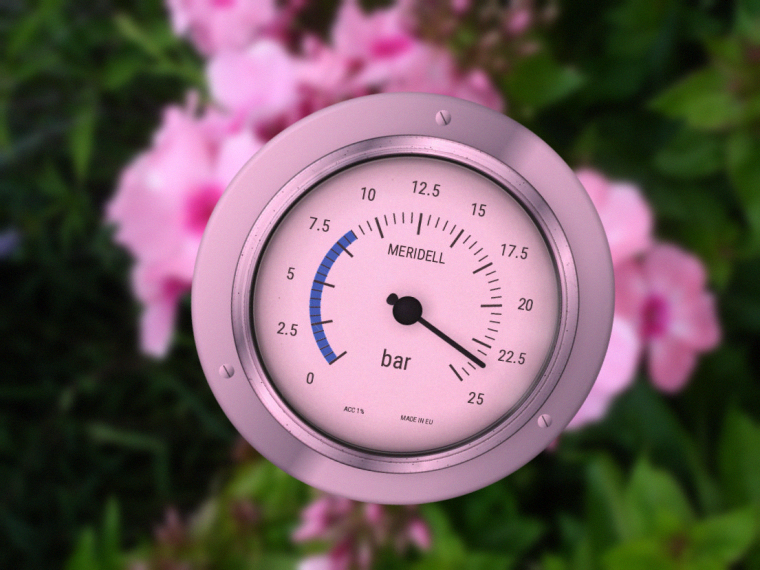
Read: 23.5bar
